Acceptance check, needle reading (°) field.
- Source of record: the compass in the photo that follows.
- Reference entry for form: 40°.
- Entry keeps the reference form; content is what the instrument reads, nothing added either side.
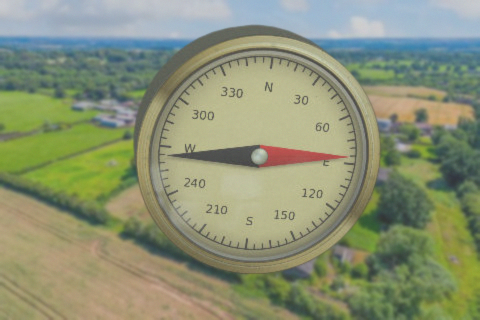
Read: 85°
